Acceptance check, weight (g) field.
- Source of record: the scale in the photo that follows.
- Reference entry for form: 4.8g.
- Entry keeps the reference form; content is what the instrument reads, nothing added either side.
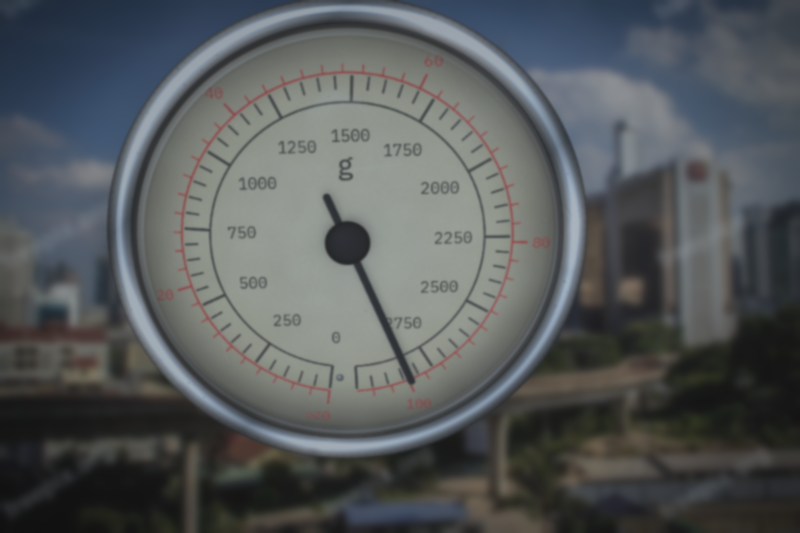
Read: 2825g
